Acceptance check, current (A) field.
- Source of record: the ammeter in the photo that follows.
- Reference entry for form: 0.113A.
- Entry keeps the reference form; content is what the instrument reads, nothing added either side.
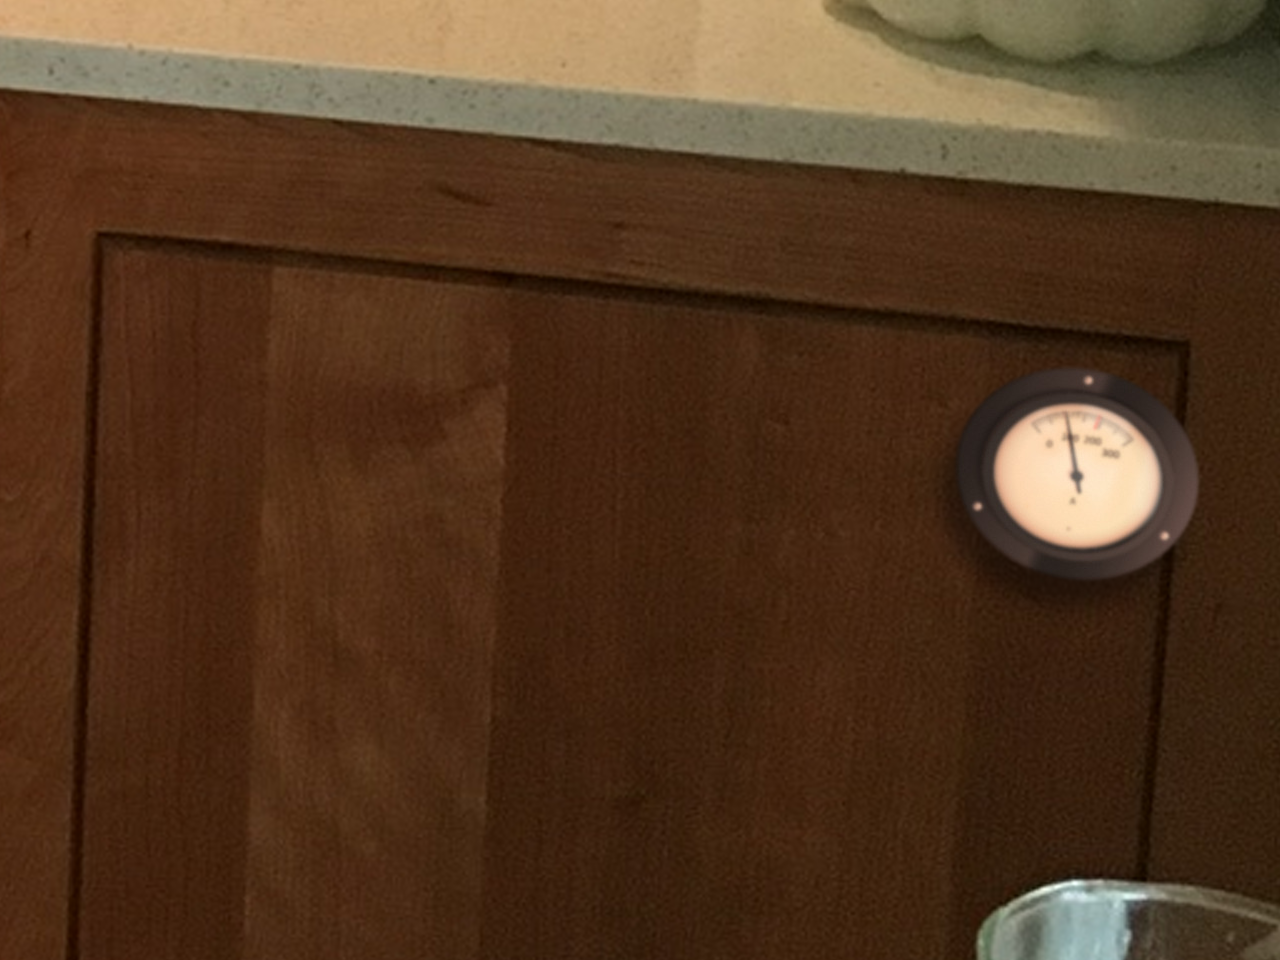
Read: 100A
